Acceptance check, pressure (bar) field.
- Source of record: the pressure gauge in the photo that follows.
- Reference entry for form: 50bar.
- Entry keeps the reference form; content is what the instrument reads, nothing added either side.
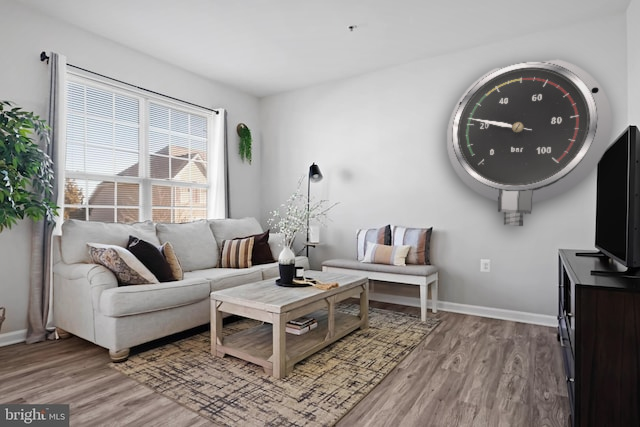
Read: 22.5bar
